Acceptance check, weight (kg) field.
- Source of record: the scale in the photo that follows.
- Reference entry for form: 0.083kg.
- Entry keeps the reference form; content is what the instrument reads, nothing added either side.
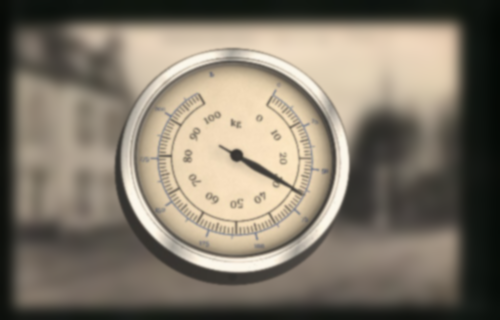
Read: 30kg
